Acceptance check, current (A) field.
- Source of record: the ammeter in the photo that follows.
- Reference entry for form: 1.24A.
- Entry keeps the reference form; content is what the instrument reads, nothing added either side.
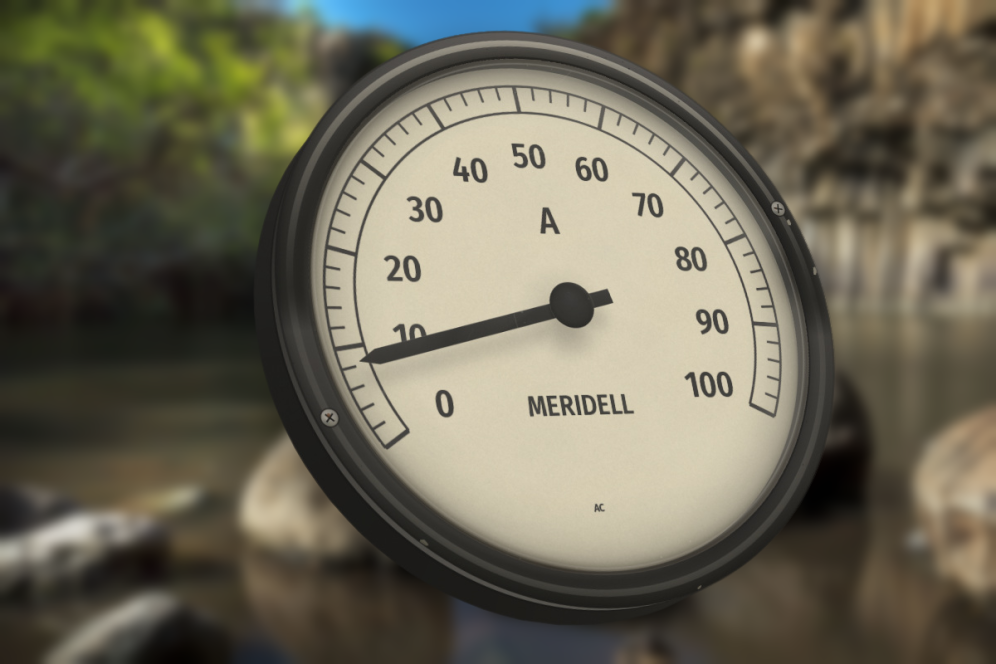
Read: 8A
